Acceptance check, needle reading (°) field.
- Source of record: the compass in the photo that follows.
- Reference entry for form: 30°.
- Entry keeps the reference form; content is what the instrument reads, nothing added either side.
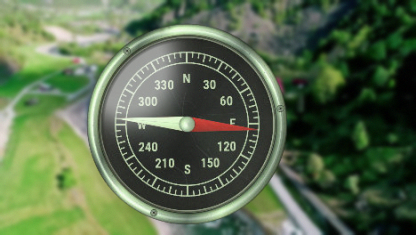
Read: 95°
